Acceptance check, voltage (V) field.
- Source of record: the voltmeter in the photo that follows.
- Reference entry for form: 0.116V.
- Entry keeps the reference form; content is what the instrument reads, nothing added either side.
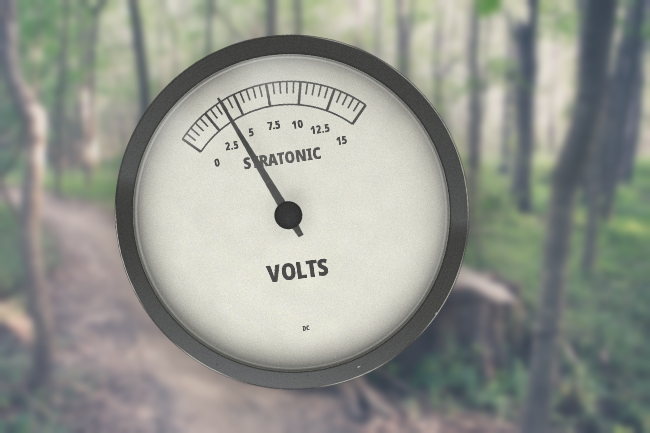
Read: 4V
